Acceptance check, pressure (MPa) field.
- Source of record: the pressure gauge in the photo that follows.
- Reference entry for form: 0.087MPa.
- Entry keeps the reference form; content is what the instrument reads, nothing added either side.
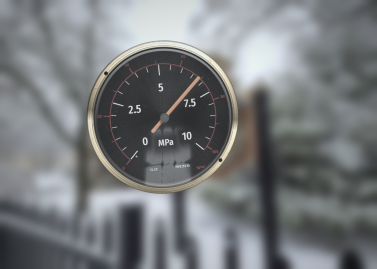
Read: 6.75MPa
